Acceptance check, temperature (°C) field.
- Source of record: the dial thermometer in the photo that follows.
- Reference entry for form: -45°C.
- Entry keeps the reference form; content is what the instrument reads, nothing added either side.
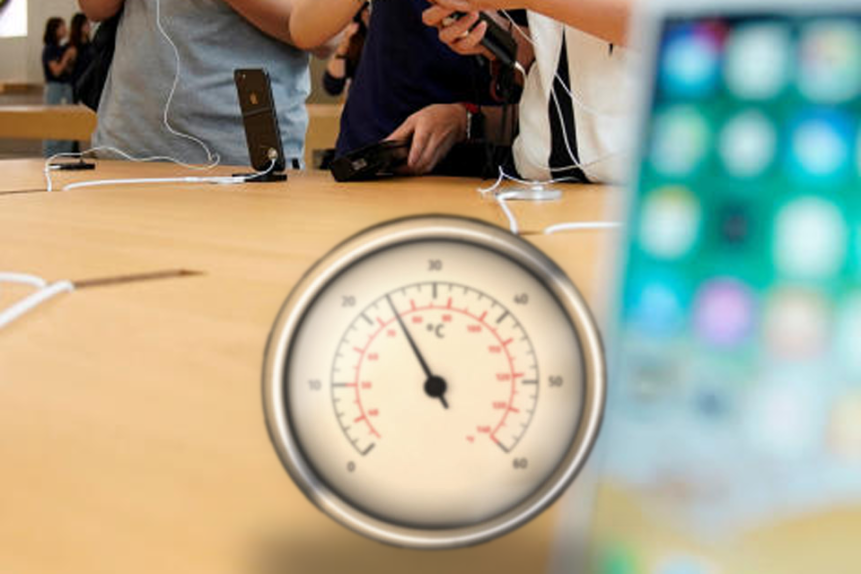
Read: 24°C
